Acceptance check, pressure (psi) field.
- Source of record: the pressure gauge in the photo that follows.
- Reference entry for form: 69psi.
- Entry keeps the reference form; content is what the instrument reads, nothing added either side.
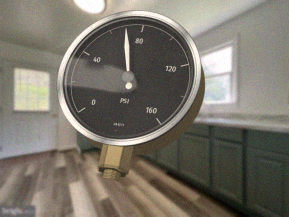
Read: 70psi
